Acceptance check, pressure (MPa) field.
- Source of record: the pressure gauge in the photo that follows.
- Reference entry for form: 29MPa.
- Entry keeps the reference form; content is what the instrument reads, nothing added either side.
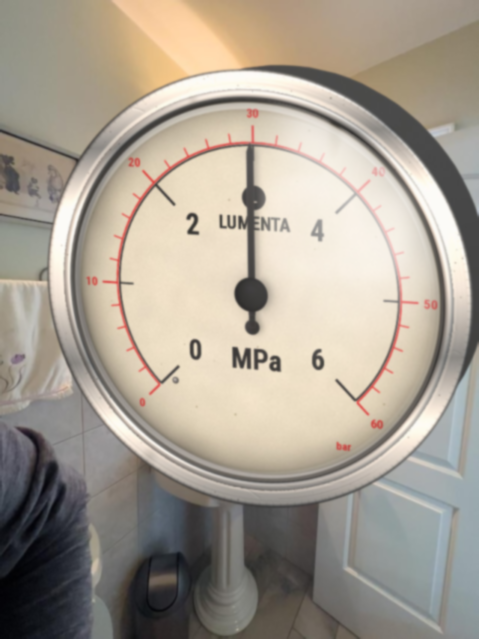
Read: 3MPa
